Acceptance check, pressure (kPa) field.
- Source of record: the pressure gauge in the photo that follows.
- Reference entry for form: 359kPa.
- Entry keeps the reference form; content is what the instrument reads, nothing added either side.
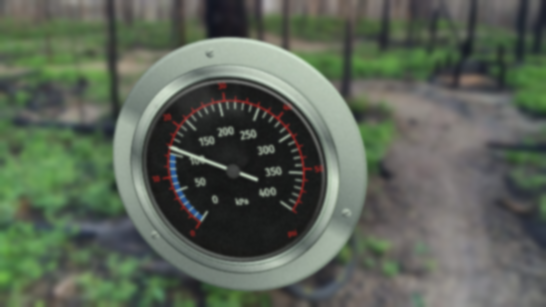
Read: 110kPa
